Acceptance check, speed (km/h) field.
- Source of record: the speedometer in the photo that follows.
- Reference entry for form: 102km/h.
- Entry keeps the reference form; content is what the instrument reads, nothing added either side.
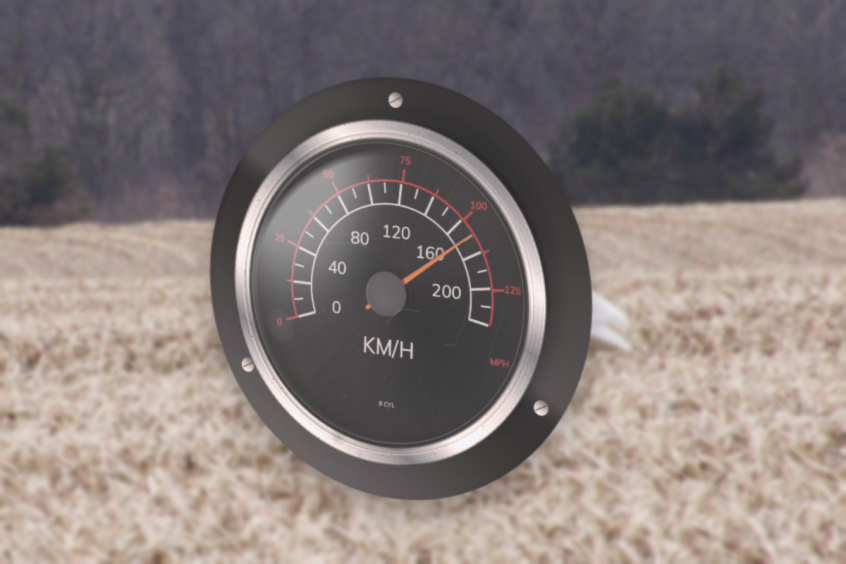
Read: 170km/h
